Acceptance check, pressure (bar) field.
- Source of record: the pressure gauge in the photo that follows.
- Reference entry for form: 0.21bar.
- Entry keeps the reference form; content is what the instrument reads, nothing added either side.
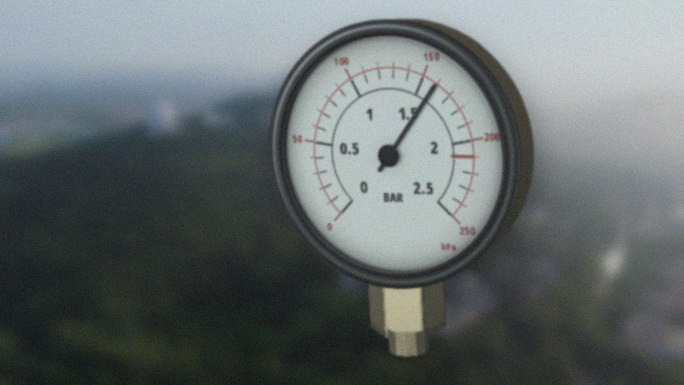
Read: 1.6bar
